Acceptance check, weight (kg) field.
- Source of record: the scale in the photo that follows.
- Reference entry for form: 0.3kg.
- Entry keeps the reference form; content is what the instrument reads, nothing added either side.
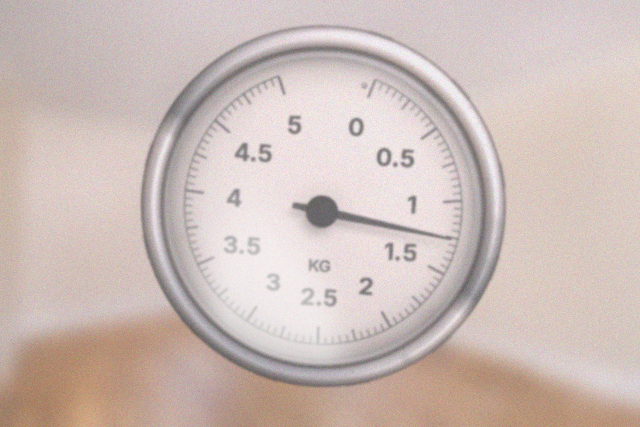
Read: 1.25kg
